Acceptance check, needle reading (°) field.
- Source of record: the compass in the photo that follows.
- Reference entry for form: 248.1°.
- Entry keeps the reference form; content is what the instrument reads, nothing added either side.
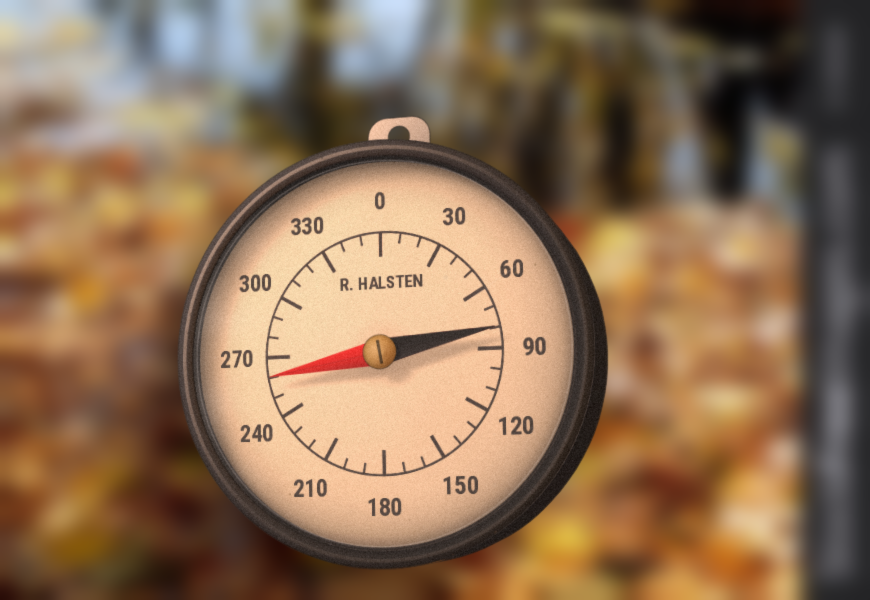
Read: 260°
